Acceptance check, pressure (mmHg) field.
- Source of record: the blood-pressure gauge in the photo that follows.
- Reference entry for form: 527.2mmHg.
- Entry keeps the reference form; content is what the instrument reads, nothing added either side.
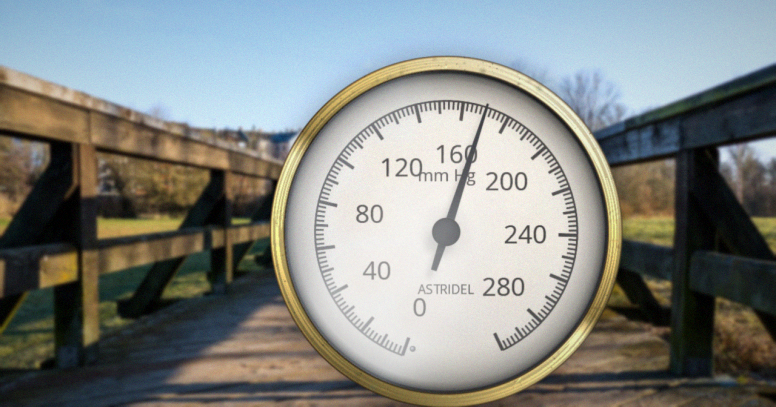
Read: 170mmHg
